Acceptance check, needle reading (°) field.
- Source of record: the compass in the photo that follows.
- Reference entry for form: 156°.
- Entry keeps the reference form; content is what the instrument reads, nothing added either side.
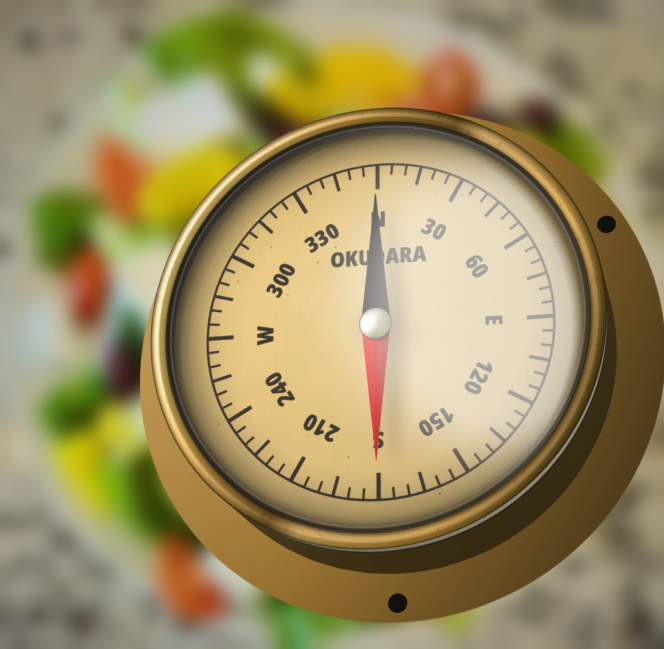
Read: 180°
